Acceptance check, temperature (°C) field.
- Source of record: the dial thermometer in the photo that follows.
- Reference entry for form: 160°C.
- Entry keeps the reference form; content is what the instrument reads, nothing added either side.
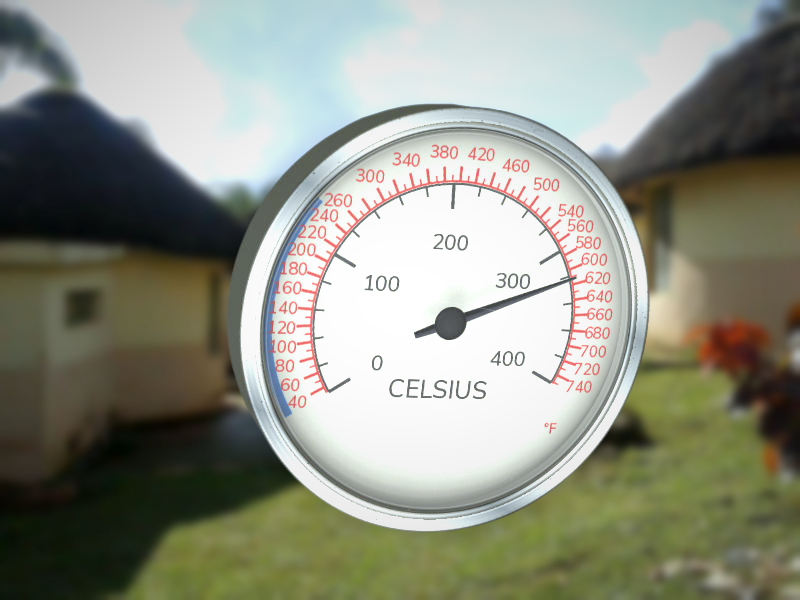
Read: 320°C
